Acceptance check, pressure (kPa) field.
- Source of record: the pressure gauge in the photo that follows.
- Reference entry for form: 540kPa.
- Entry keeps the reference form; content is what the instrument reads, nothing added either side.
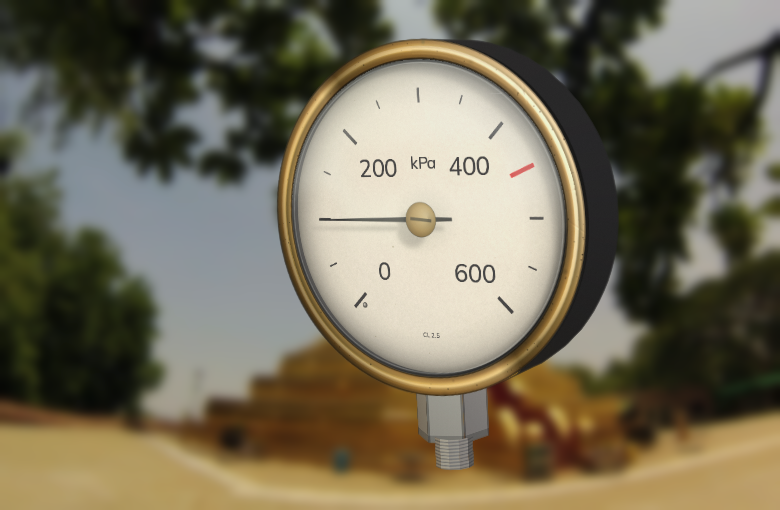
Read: 100kPa
